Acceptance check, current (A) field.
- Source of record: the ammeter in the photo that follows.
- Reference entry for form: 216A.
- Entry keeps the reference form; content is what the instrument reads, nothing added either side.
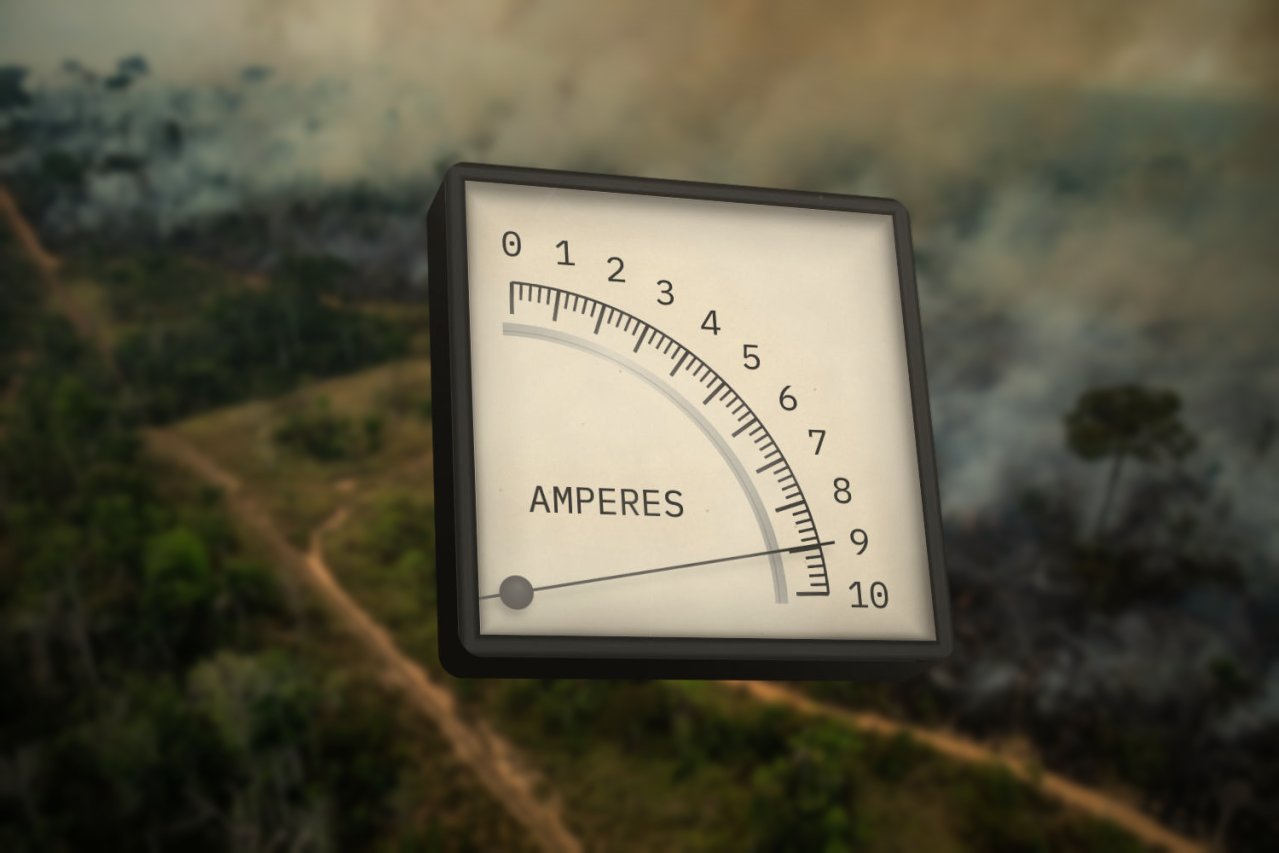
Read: 9A
